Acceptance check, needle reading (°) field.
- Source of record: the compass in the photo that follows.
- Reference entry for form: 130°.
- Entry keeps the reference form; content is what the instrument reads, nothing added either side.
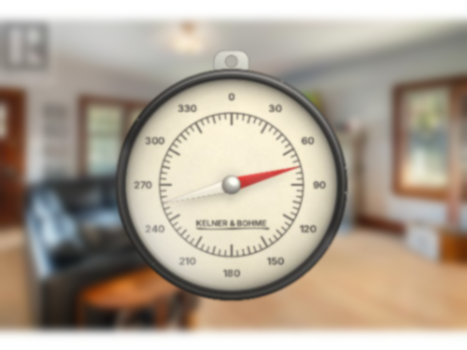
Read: 75°
